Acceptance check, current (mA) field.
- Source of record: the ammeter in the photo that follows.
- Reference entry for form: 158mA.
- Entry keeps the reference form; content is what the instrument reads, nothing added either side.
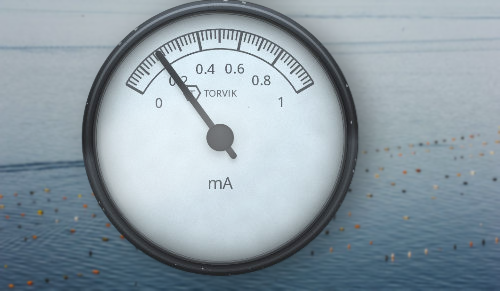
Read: 0.2mA
